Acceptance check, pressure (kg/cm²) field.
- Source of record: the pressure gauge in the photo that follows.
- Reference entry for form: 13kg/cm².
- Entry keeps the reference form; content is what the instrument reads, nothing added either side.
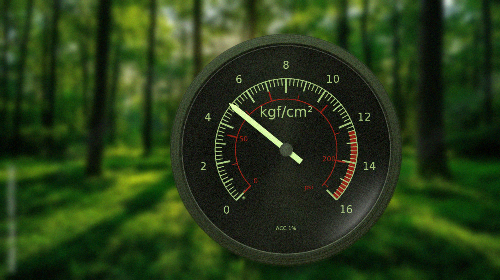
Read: 5kg/cm²
